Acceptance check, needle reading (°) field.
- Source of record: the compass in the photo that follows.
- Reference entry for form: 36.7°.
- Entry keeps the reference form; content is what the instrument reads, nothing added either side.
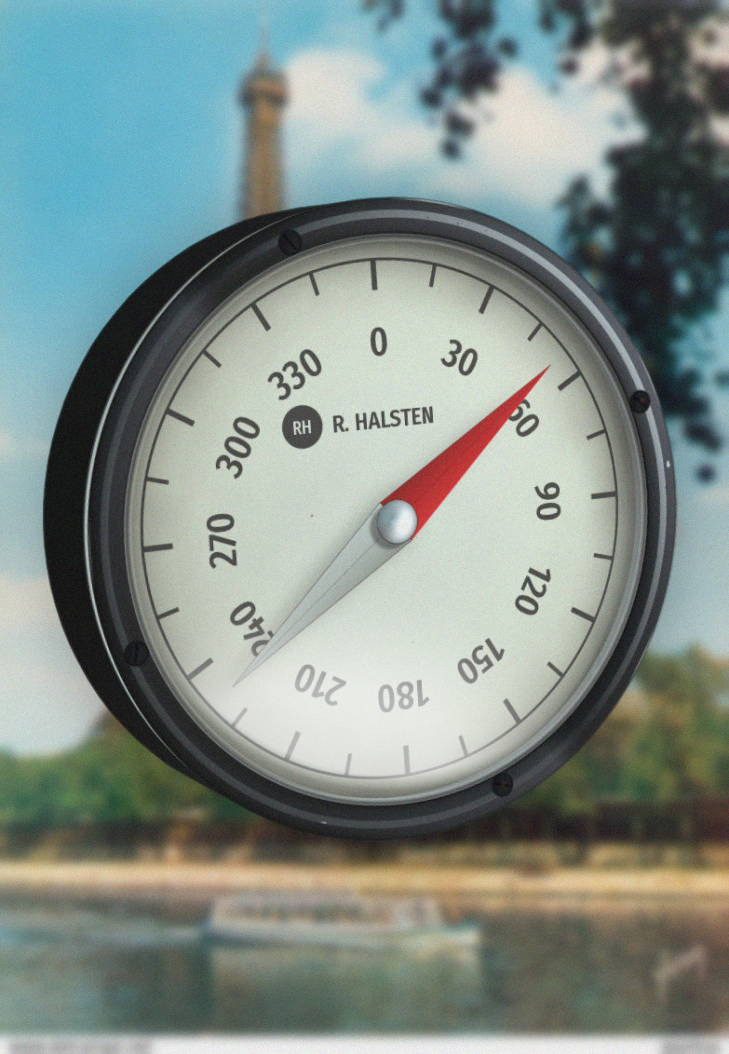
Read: 52.5°
